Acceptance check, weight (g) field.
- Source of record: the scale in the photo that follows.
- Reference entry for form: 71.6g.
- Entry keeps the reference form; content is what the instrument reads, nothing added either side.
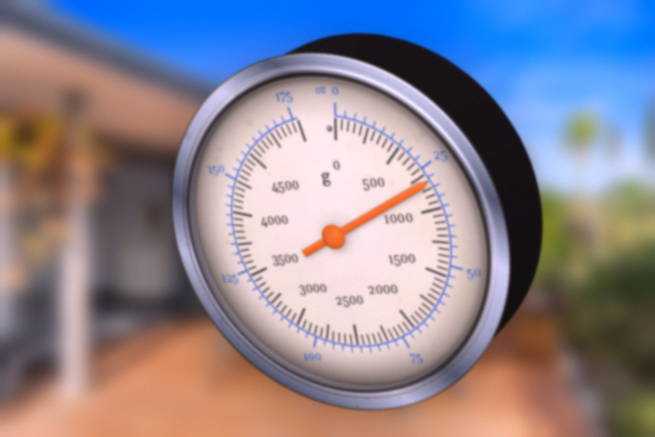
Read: 800g
